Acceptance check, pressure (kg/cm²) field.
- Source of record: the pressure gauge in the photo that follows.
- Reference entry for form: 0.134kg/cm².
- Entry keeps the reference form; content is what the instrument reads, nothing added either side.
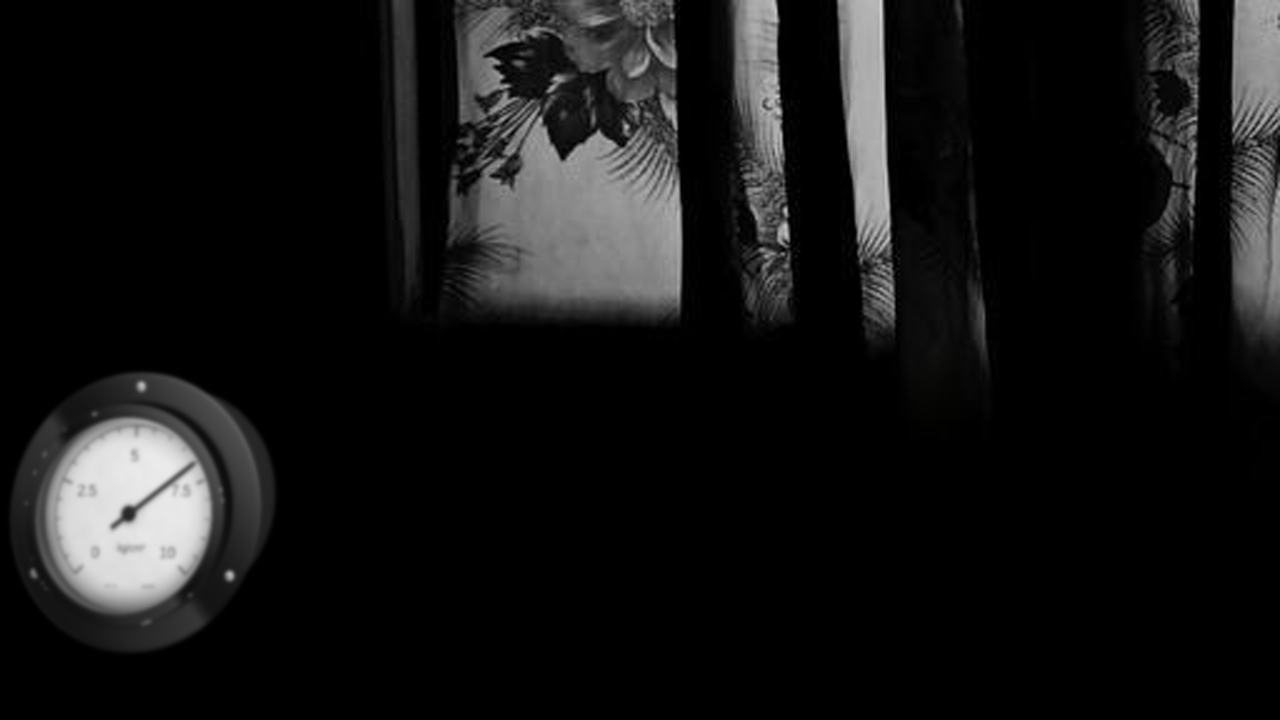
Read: 7kg/cm²
